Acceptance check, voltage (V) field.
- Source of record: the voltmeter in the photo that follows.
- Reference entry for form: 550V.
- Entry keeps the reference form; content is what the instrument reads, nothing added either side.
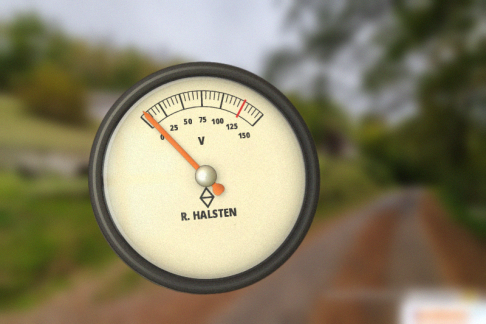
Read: 5V
